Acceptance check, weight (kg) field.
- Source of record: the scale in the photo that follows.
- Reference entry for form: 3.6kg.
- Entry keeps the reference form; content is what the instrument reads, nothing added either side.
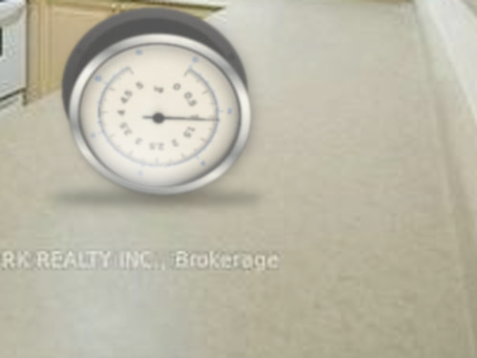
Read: 1kg
